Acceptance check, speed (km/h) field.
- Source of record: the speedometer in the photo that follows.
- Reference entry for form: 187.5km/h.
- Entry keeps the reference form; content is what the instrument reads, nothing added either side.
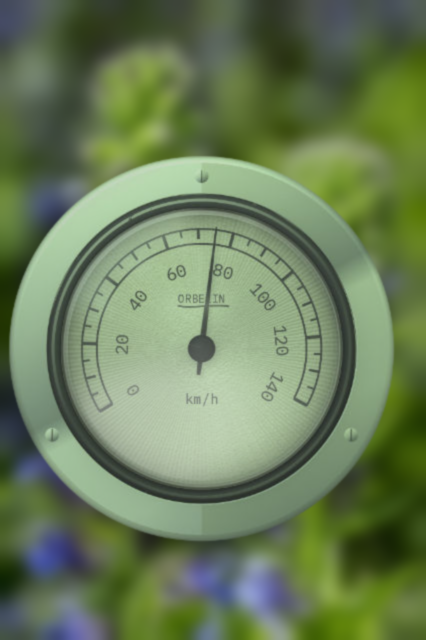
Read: 75km/h
